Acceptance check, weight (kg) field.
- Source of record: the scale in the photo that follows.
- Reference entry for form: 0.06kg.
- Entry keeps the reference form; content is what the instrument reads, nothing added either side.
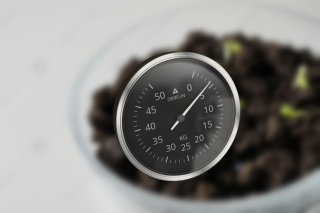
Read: 4kg
